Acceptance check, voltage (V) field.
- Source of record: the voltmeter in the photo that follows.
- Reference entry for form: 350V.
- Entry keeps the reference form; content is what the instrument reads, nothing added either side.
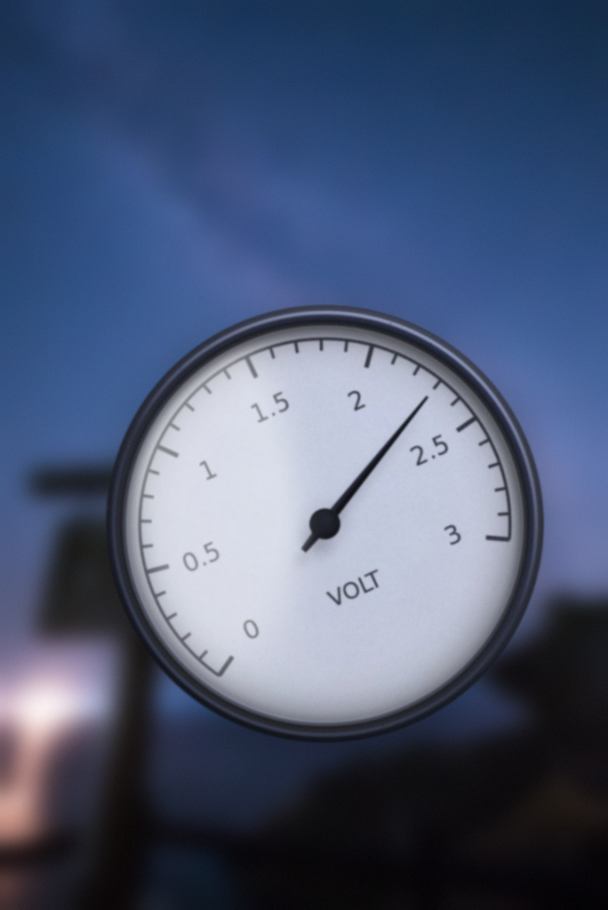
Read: 2.3V
